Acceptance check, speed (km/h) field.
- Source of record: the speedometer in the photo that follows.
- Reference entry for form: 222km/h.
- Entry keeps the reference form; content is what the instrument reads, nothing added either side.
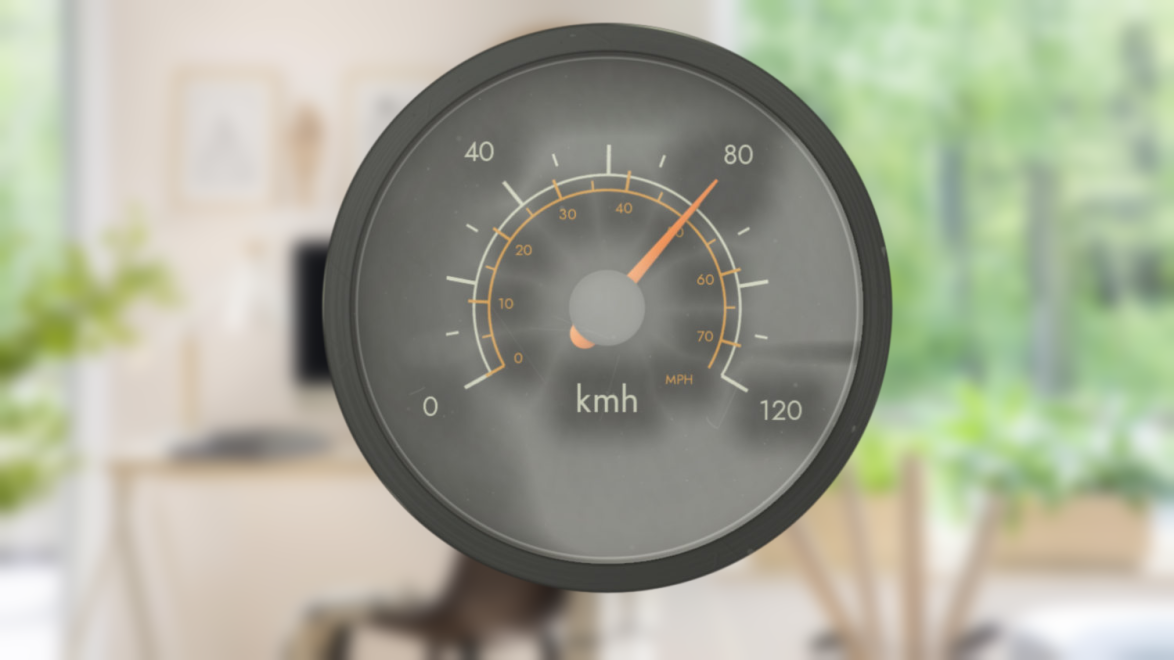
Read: 80km/h
